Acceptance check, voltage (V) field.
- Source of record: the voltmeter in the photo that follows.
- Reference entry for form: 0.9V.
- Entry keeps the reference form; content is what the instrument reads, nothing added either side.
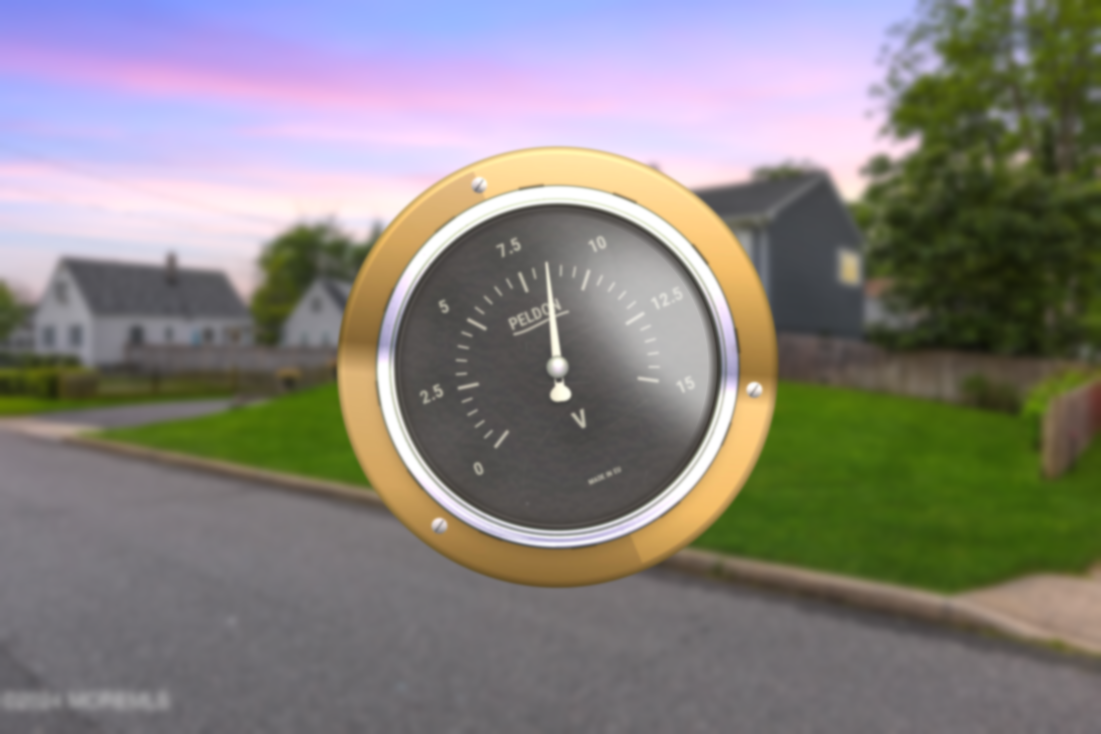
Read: 8.5V
